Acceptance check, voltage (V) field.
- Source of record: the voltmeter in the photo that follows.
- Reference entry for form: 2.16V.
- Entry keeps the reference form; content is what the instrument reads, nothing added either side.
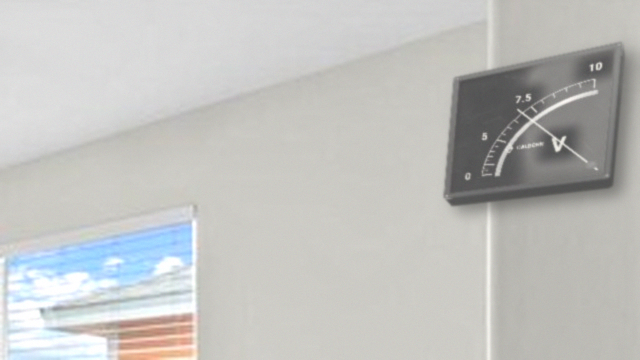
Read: 7V
